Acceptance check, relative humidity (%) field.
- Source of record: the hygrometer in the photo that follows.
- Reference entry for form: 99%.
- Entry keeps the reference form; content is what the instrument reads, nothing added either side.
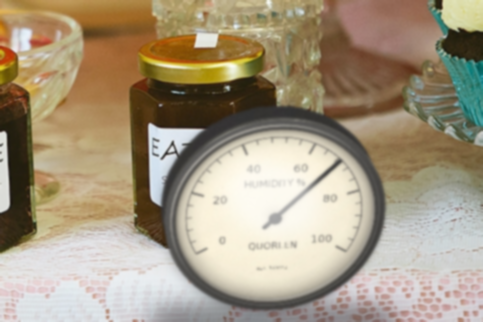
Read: 68%
